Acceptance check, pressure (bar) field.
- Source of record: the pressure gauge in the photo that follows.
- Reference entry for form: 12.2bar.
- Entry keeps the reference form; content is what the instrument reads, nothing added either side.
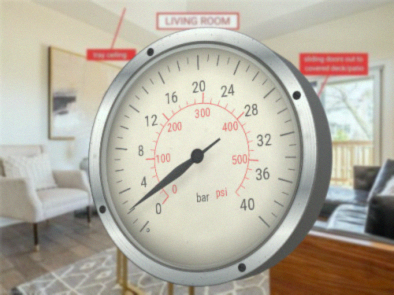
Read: 2bar
